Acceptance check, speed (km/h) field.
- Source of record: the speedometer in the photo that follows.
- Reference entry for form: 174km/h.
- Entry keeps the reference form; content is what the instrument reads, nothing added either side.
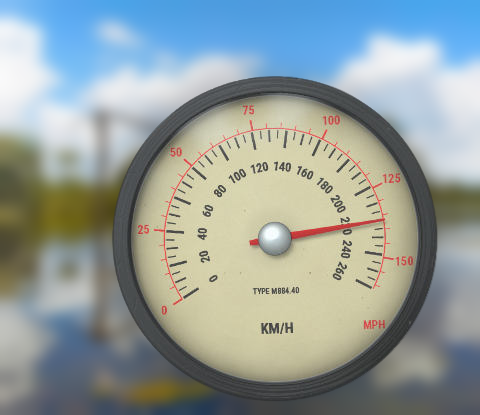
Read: 220km/h
